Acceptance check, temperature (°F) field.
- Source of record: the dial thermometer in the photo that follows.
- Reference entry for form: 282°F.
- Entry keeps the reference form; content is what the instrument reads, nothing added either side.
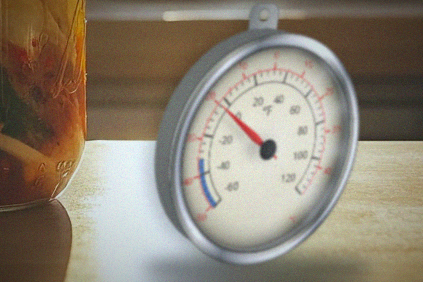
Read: -4°F
